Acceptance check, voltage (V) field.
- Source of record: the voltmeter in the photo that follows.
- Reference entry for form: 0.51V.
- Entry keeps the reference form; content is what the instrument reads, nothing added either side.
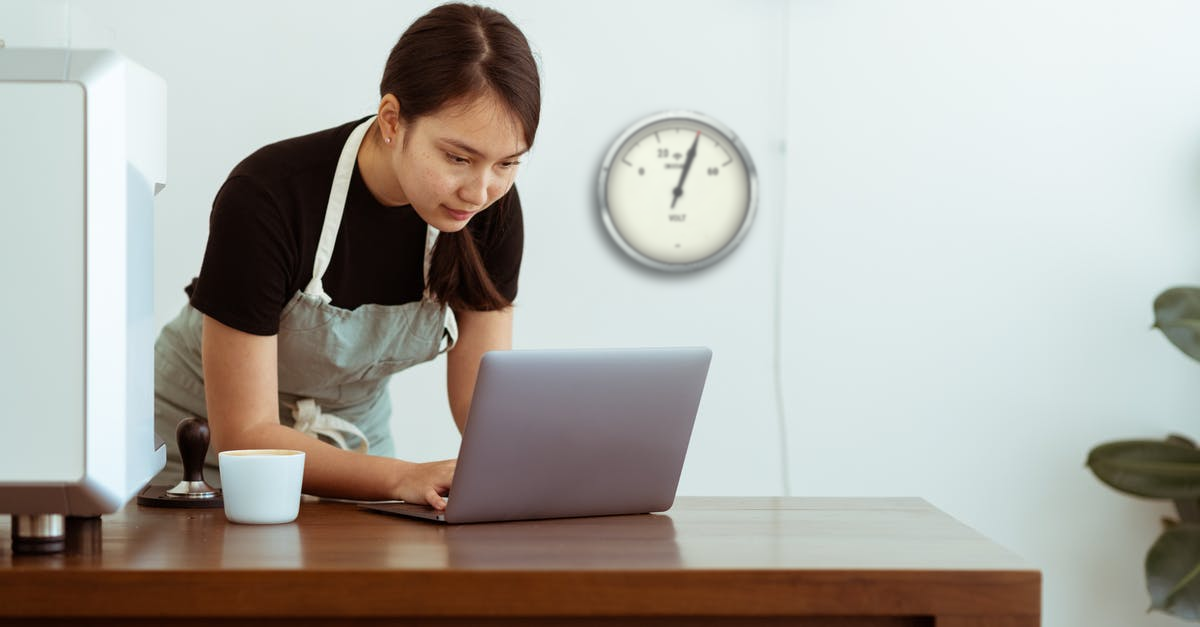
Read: 40V
